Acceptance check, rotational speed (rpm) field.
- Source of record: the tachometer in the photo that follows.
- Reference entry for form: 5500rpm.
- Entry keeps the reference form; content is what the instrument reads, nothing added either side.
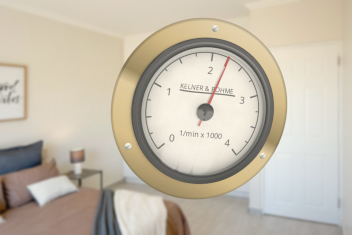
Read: 2250rpm
